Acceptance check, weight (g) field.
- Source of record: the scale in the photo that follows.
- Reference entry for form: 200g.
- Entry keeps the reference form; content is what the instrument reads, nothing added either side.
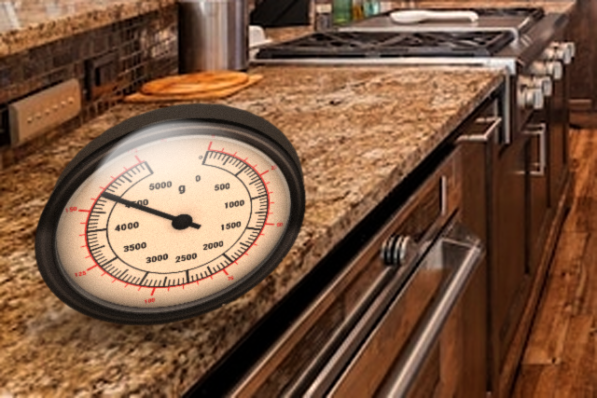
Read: 4500g
